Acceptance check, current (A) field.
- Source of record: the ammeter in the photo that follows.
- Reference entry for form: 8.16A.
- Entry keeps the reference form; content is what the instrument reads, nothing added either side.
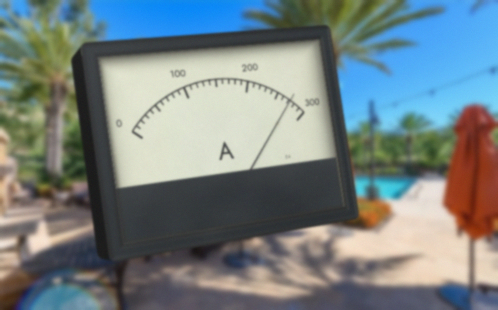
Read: 270A
